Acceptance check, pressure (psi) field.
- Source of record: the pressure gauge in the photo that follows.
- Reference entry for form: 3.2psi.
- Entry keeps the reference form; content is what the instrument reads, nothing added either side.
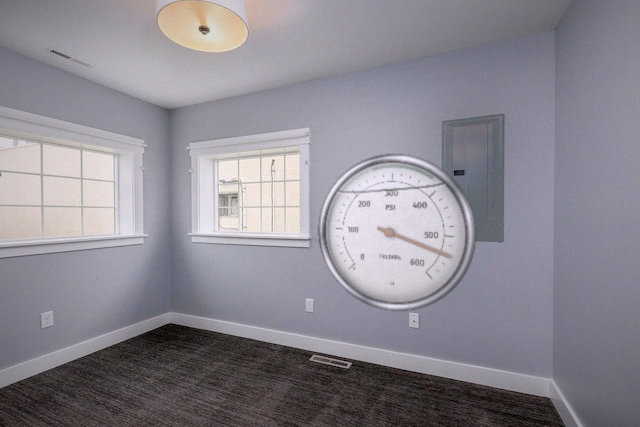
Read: 540psi
